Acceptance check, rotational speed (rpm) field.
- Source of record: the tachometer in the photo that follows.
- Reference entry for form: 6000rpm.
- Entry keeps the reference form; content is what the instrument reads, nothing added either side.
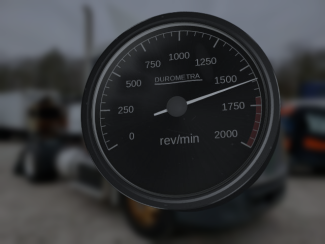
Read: 1600rpm
